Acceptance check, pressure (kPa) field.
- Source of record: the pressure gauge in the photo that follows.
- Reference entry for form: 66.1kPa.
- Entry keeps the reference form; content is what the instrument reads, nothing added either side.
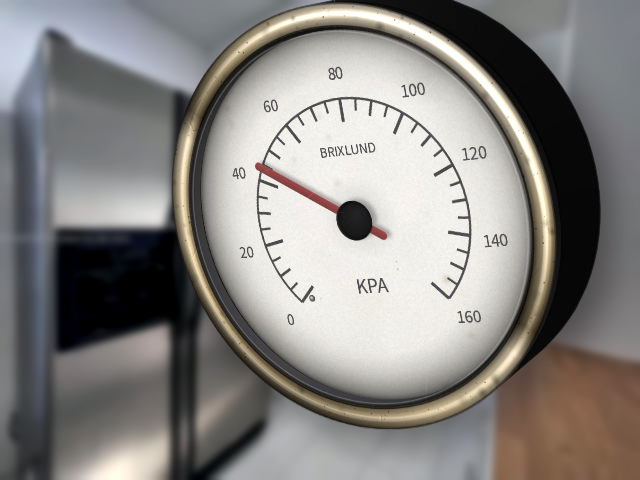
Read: 45kPa
